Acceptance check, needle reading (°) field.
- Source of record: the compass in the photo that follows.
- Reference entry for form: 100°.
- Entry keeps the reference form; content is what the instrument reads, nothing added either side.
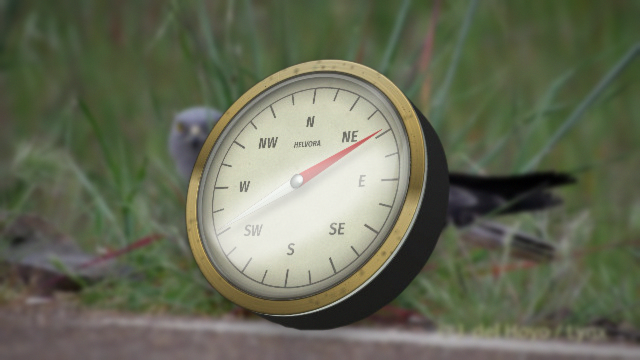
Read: 60°
